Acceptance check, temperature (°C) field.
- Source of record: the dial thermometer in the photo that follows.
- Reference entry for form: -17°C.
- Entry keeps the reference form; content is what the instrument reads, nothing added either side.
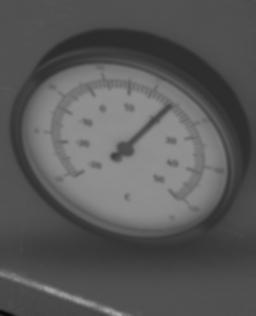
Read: 20°C
